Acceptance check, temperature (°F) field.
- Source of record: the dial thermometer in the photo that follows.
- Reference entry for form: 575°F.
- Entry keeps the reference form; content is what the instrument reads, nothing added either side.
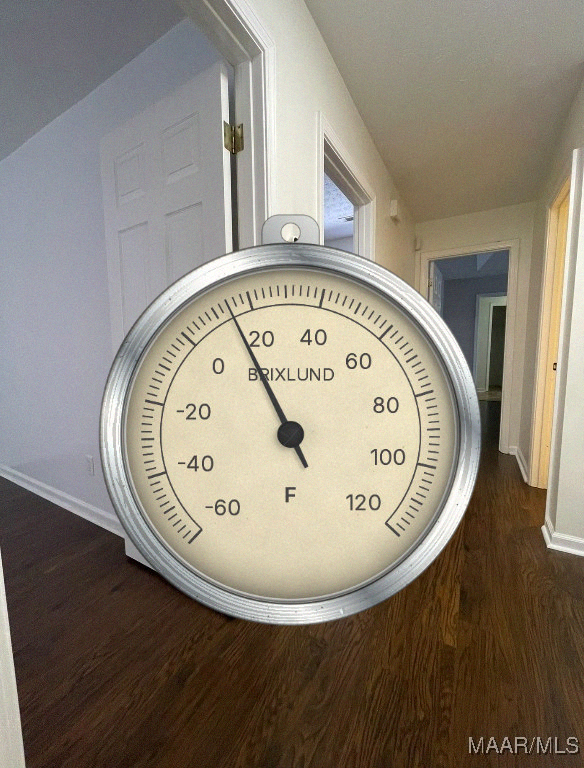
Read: 14°F
